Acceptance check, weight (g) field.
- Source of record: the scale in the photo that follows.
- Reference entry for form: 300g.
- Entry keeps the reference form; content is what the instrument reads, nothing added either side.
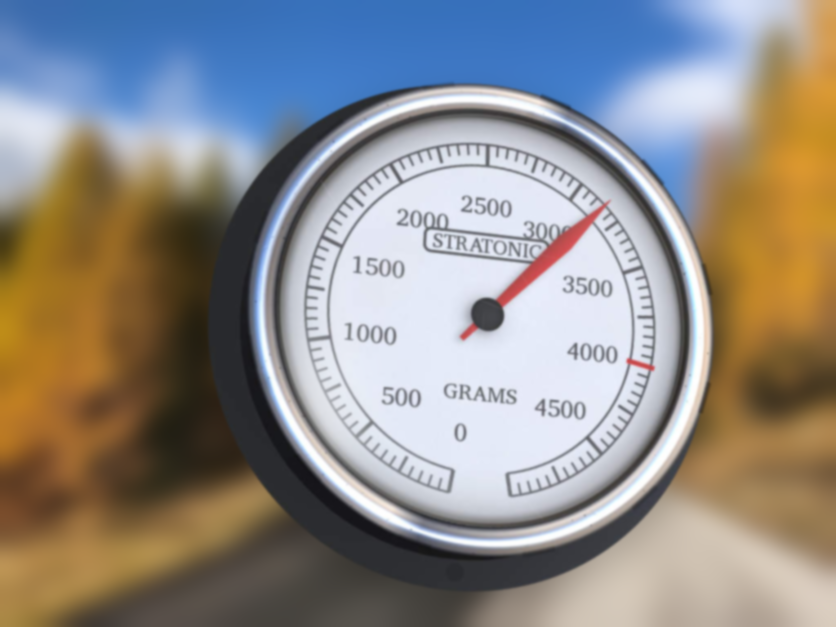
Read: 3150g
